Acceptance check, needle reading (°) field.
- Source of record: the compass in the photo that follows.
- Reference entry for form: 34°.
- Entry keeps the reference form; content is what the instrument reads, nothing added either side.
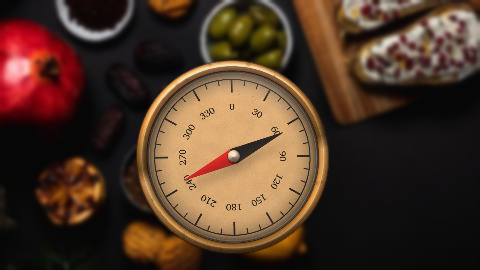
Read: 245°
